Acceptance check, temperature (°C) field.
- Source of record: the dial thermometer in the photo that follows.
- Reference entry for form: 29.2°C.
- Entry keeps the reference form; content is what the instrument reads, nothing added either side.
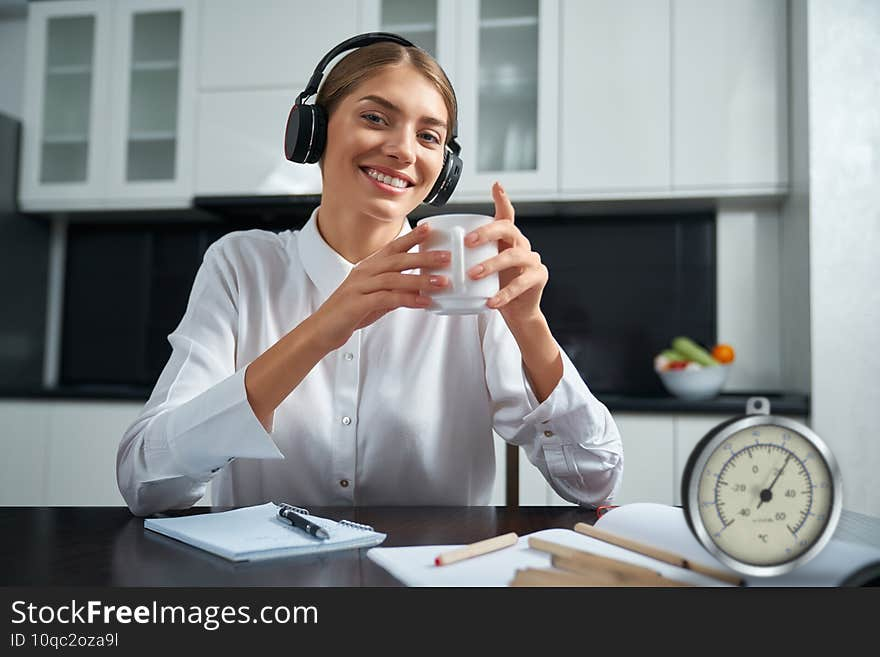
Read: 20°C
